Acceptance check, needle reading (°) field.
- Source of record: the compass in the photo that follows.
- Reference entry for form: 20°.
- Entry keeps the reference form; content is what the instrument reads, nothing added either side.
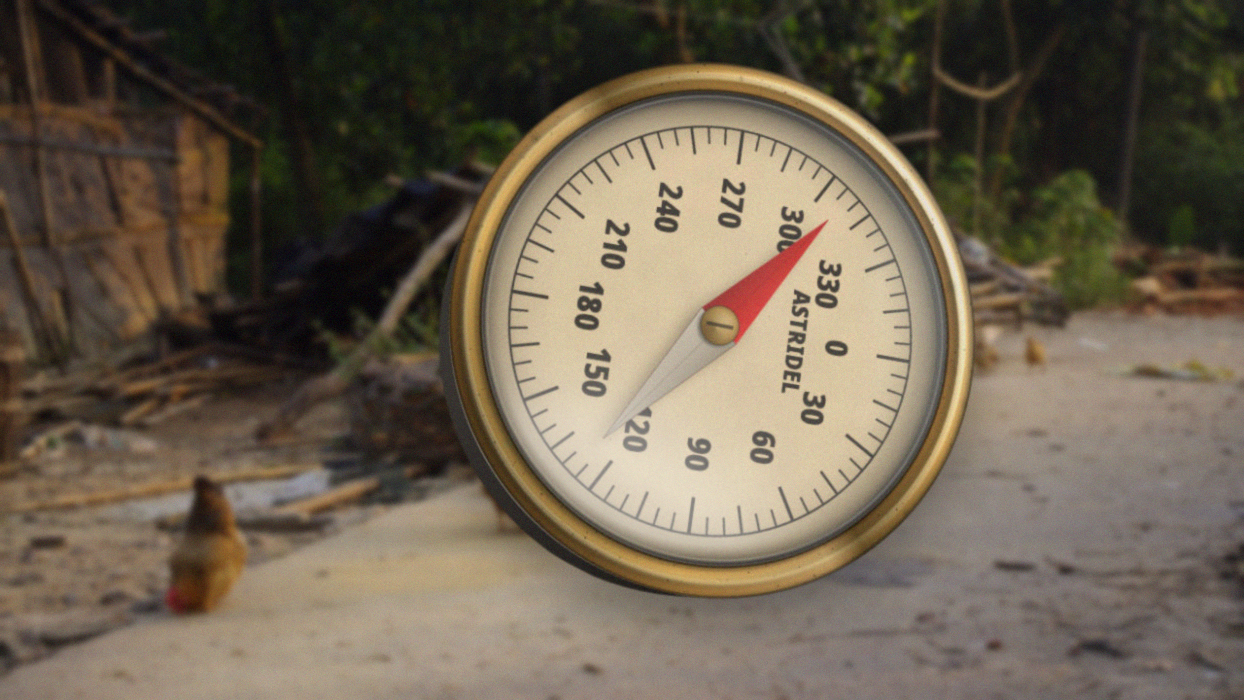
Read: 307.5°
